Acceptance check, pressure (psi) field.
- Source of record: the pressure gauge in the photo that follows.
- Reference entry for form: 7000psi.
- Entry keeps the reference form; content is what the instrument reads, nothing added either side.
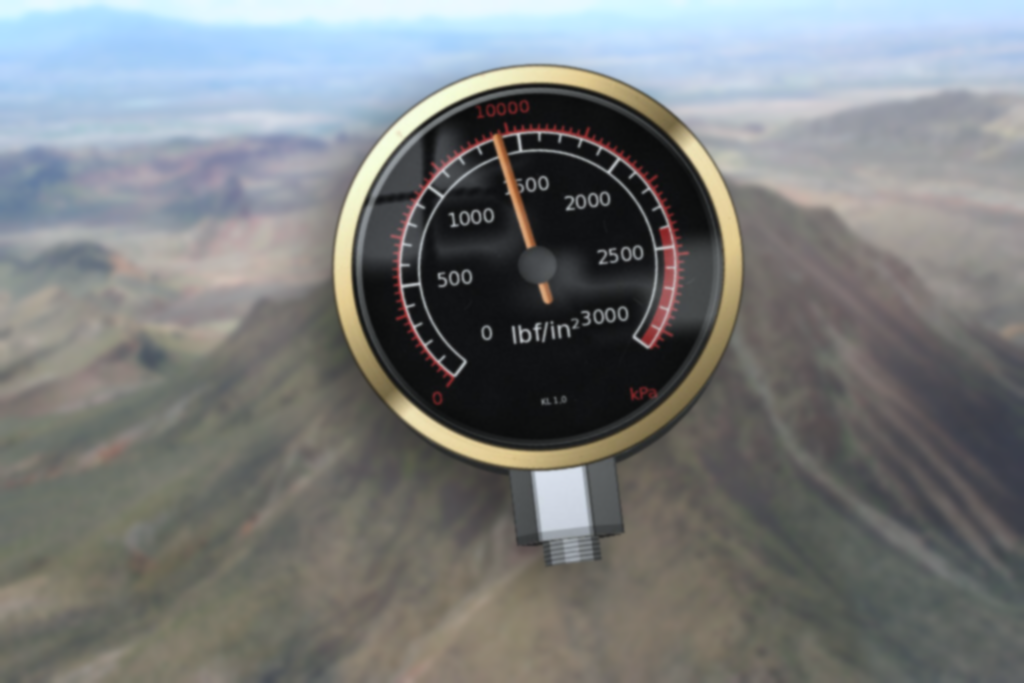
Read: 1400psi
